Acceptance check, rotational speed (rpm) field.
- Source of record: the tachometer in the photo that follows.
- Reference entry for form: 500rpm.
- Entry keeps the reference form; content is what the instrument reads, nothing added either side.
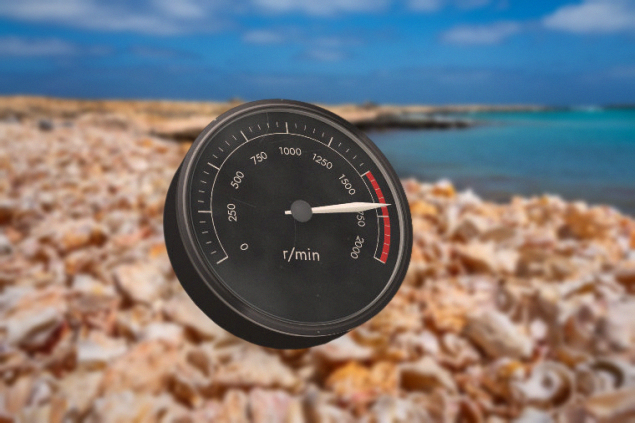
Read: 1700rpm
